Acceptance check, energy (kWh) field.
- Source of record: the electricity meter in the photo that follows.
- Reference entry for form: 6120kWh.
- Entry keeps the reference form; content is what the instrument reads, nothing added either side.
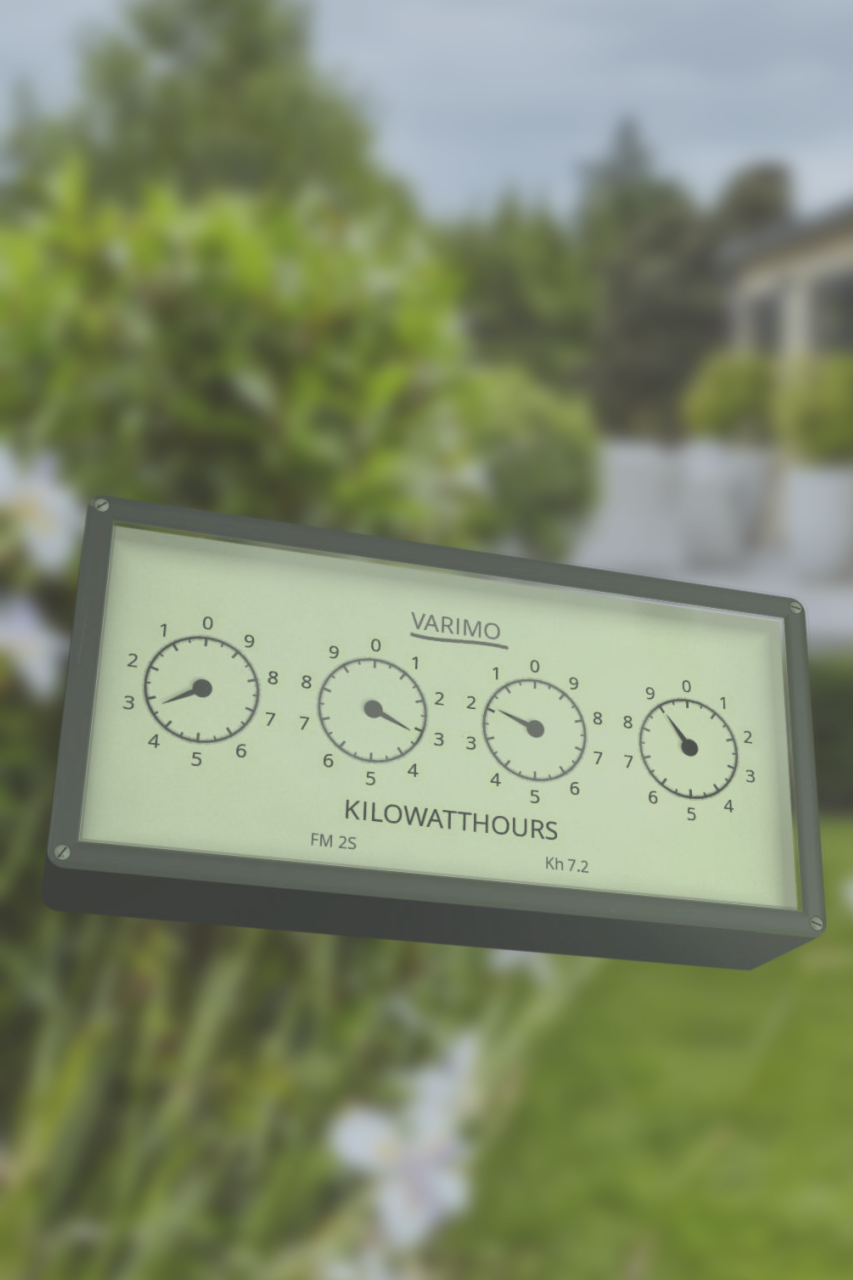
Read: 3319kWh
